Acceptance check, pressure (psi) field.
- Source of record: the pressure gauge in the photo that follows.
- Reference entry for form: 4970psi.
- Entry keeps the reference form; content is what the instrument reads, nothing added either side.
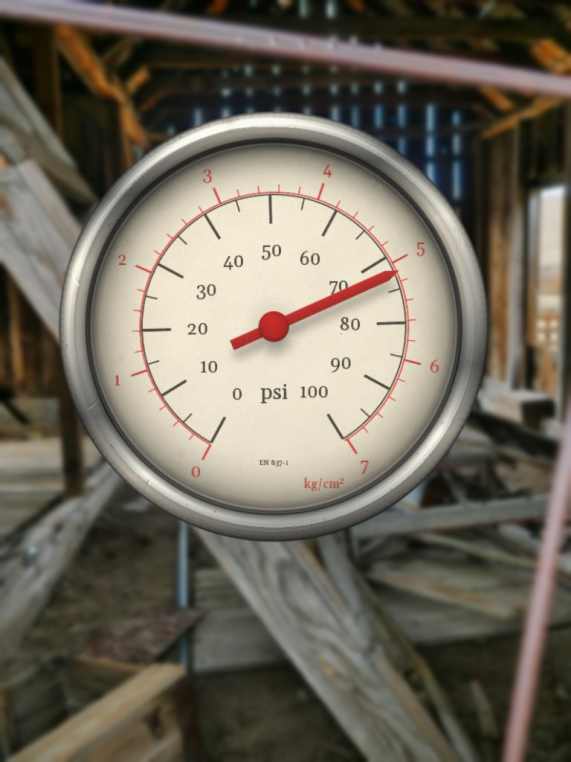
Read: 72.5psi
